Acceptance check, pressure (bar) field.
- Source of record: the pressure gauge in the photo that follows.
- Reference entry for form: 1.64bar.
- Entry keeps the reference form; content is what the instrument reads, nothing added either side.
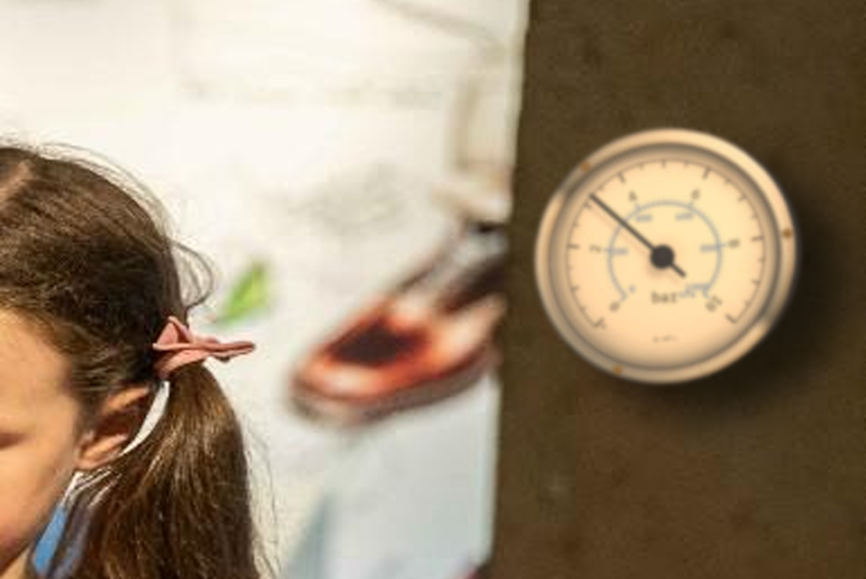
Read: 3.25bar
